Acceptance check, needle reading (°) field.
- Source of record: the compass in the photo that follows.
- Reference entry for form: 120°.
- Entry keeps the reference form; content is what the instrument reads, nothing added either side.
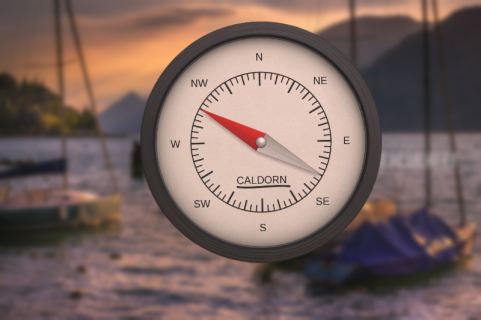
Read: 300°
